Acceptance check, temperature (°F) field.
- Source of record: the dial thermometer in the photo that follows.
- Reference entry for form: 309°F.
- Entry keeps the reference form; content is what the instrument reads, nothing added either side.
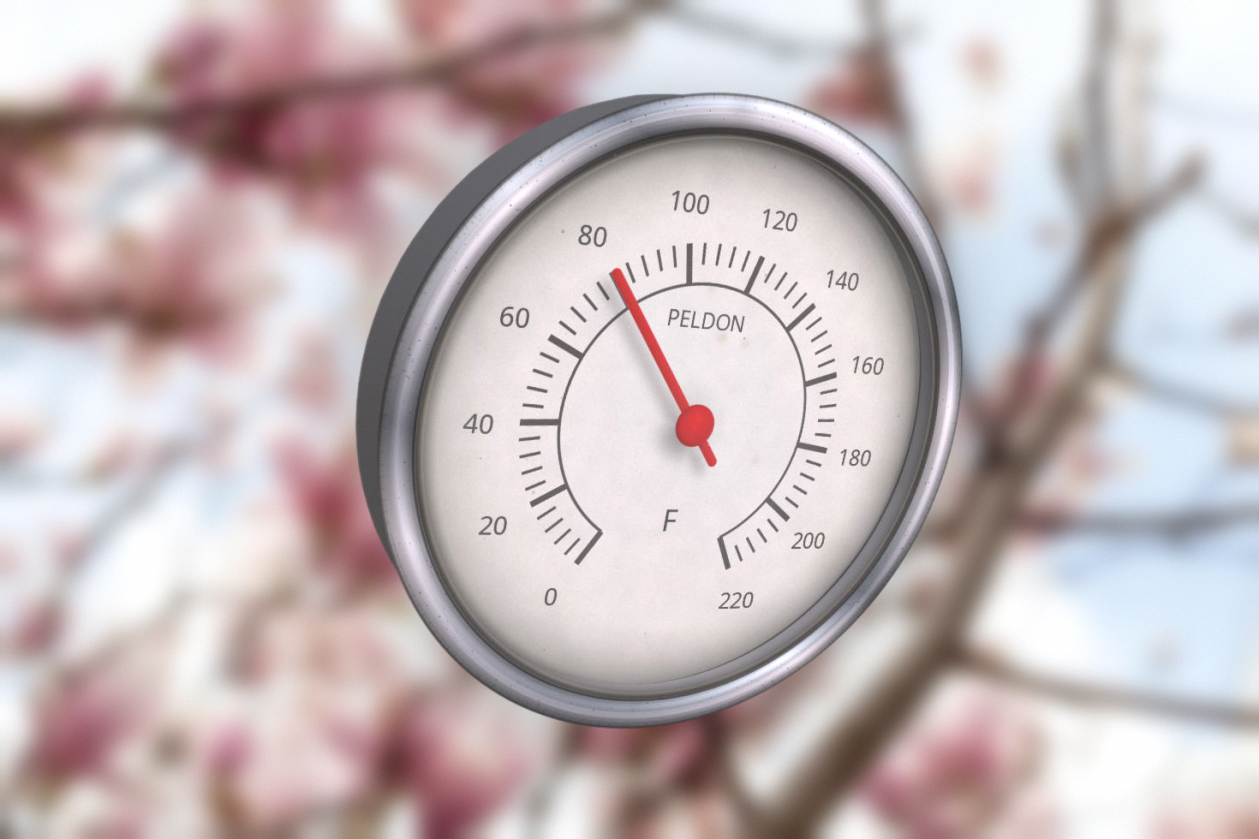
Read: 80°F
